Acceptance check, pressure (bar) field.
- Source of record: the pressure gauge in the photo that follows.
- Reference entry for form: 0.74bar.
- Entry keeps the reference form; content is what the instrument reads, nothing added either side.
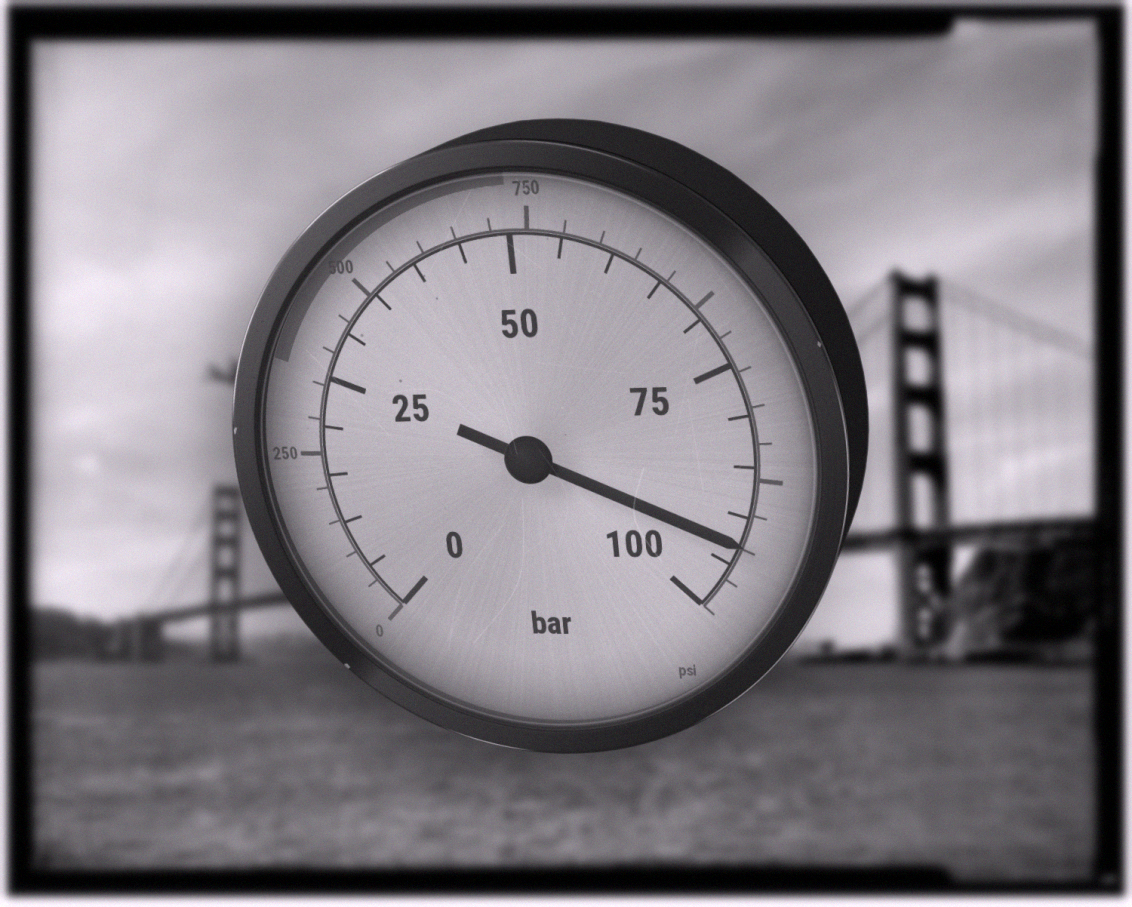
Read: 92.5bar
